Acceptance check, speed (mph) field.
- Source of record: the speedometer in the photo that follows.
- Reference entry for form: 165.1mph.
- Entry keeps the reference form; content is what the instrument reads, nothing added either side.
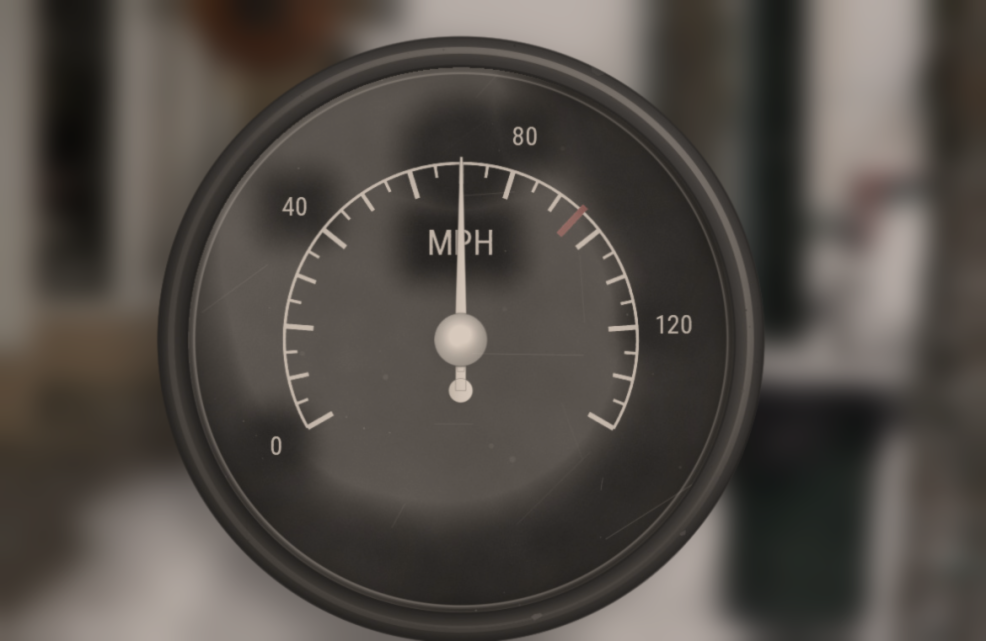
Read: 70mph
